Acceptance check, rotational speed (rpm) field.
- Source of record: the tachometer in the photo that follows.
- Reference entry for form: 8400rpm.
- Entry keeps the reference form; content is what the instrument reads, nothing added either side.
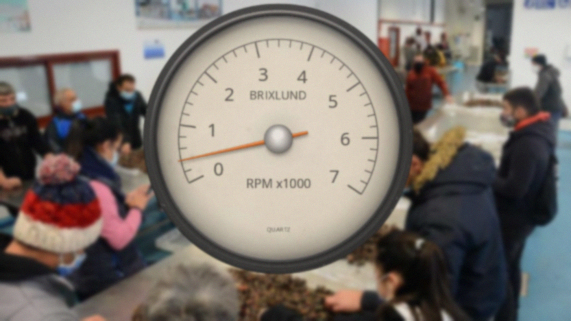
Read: 400rpm
